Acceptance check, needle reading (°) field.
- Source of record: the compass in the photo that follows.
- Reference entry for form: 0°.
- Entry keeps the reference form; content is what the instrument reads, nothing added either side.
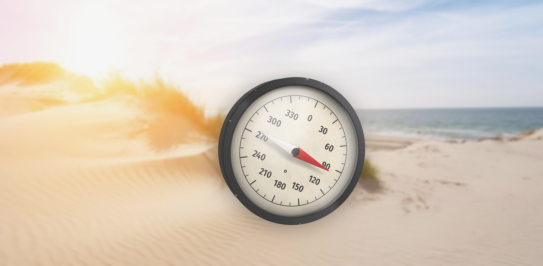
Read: 95°
